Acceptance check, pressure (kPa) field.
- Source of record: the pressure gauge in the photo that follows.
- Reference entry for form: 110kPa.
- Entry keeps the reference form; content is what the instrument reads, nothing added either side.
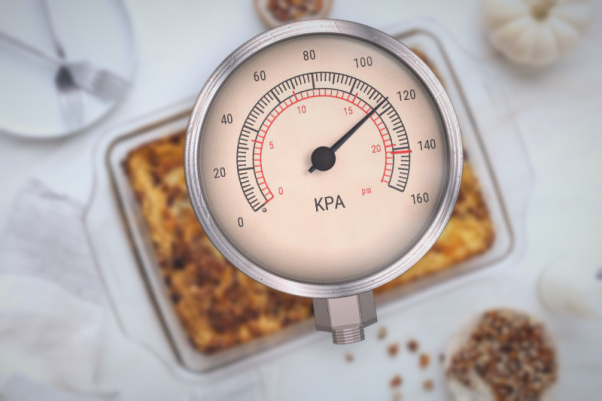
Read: 116kPa
